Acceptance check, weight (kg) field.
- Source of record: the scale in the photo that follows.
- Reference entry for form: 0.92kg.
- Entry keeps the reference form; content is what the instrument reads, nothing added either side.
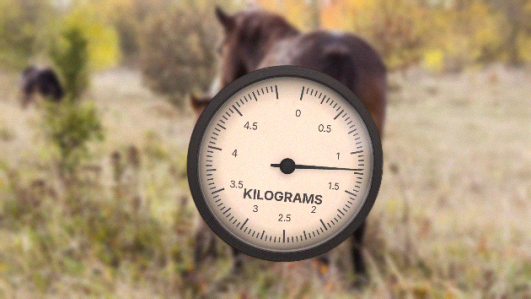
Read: 1.2kg
